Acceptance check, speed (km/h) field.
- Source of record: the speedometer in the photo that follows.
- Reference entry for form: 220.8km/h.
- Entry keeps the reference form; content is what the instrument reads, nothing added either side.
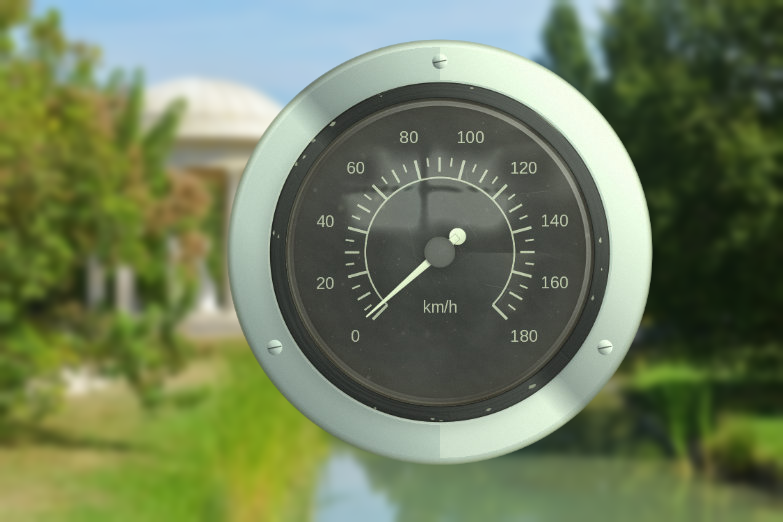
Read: 2.5km/h
